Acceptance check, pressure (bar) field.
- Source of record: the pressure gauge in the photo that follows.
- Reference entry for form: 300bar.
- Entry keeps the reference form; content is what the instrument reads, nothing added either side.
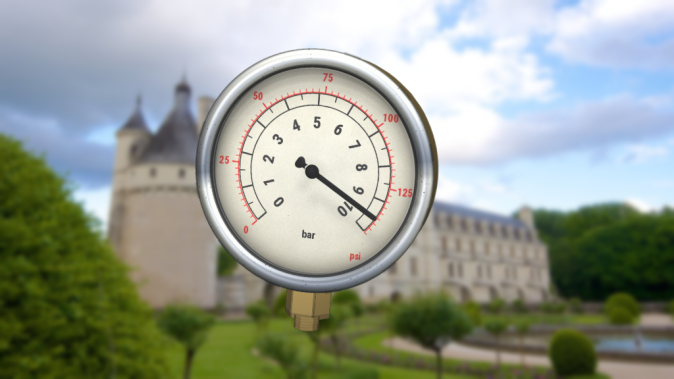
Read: 9.5bar
